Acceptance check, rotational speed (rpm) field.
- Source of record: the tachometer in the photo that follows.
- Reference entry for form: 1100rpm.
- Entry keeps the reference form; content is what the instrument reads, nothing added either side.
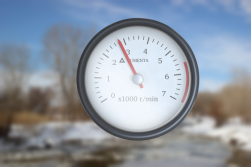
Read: 2800rpm
